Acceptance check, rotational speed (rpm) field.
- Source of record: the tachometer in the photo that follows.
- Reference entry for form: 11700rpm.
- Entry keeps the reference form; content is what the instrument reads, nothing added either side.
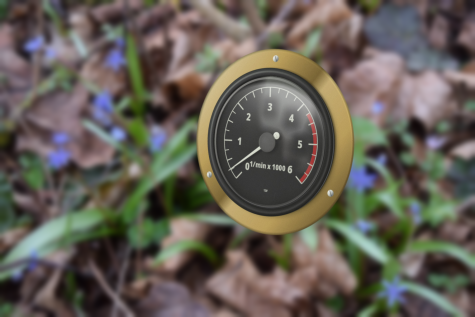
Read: 250rpm
